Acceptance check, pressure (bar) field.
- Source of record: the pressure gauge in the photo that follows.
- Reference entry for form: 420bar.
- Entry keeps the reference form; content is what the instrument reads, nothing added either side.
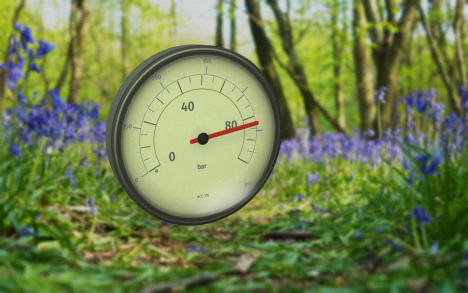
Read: 82.5bar
